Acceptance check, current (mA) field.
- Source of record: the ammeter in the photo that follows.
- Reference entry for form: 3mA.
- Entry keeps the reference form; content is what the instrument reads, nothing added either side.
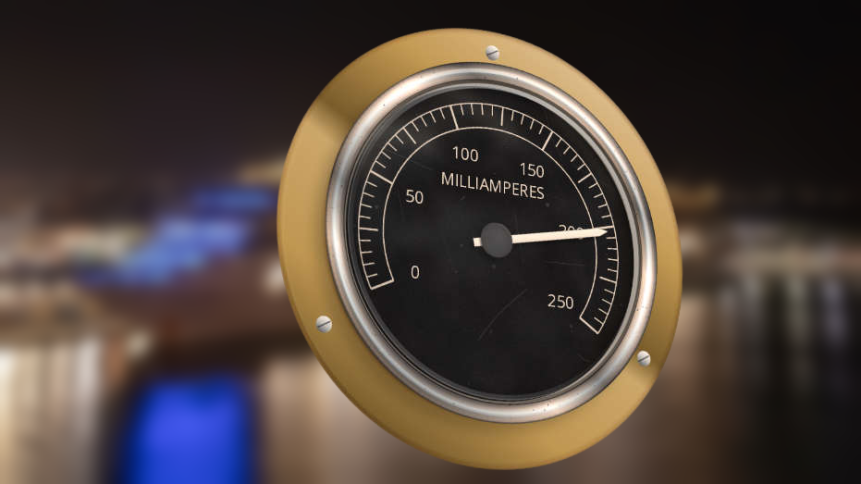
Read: 202.5mA
